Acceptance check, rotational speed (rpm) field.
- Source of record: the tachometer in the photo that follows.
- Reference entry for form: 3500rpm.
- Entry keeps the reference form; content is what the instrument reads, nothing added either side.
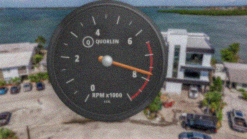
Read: 7750rpm
